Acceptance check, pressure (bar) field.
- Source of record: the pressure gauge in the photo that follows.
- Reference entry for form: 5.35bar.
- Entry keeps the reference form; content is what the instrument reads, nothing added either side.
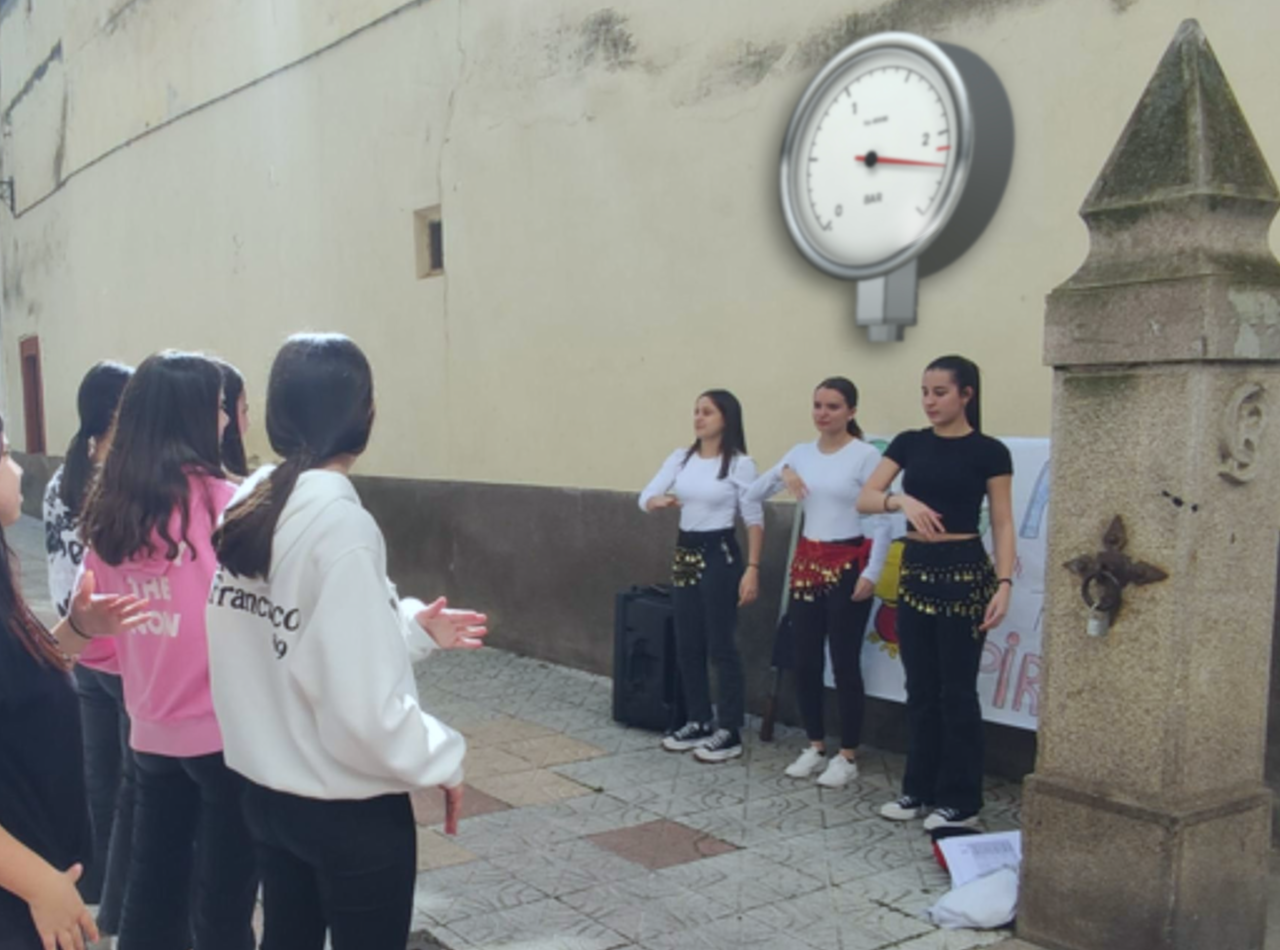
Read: 2.2bar
